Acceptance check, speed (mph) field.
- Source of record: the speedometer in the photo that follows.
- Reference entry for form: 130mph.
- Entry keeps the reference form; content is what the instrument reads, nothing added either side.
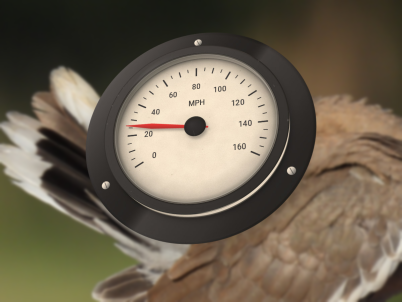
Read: 25mph
